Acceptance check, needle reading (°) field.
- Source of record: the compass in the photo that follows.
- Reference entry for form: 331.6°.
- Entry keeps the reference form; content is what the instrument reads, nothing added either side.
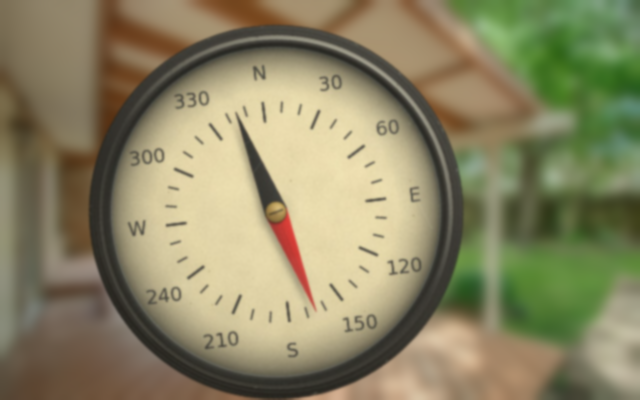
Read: 165°
